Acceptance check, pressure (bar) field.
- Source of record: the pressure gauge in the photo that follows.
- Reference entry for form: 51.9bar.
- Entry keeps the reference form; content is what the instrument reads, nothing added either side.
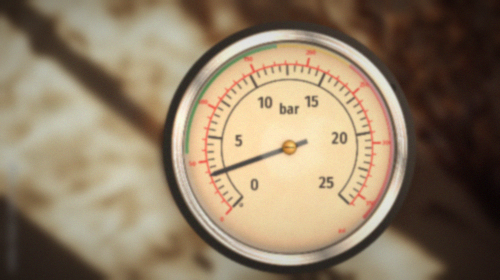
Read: 2.5bar
